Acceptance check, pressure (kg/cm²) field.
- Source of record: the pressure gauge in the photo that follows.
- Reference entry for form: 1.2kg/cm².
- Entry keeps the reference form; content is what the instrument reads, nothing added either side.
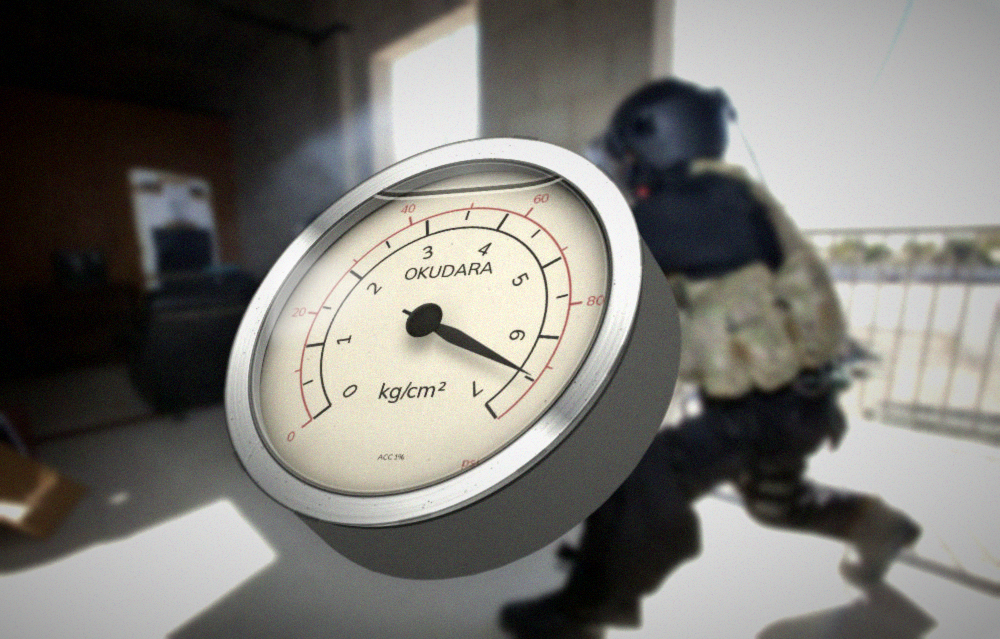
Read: 6.5kg/cm²
